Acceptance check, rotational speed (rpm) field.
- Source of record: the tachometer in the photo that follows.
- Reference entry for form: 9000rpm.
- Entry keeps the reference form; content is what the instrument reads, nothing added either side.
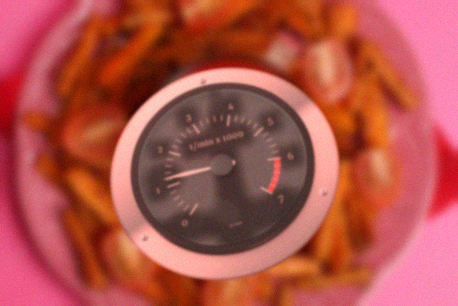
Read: 1200rpm
